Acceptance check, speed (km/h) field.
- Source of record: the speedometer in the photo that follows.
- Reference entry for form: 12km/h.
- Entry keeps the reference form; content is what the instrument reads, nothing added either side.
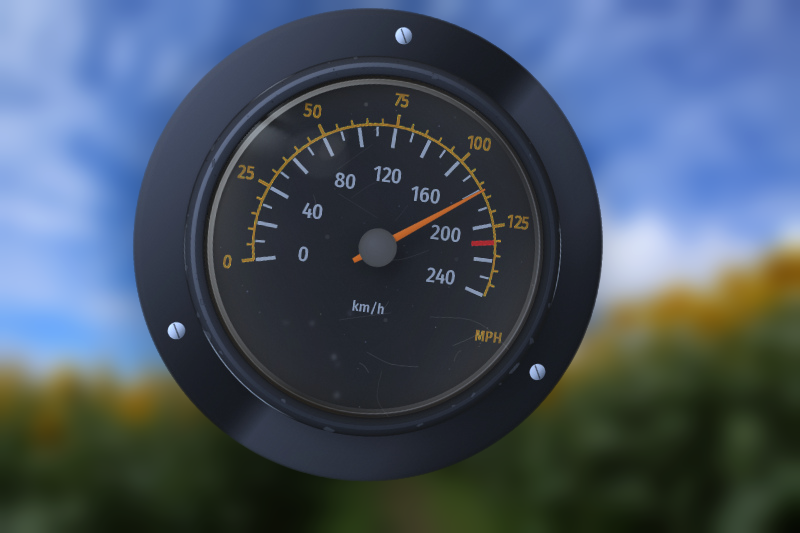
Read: 180km/h
